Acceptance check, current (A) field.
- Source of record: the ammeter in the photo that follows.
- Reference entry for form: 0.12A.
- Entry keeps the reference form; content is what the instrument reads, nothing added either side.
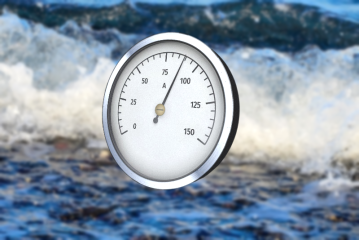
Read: 90A
